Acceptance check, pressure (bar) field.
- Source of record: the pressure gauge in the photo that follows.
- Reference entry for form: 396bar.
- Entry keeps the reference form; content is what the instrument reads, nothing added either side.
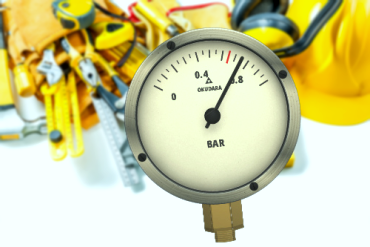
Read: 0.75bar
